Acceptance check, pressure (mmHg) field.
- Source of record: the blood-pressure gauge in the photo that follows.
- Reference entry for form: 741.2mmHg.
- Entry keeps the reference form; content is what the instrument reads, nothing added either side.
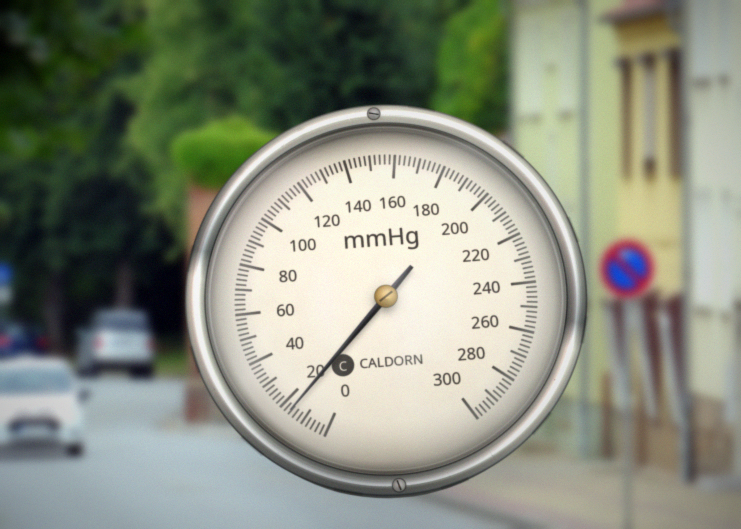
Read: 16mmHg
